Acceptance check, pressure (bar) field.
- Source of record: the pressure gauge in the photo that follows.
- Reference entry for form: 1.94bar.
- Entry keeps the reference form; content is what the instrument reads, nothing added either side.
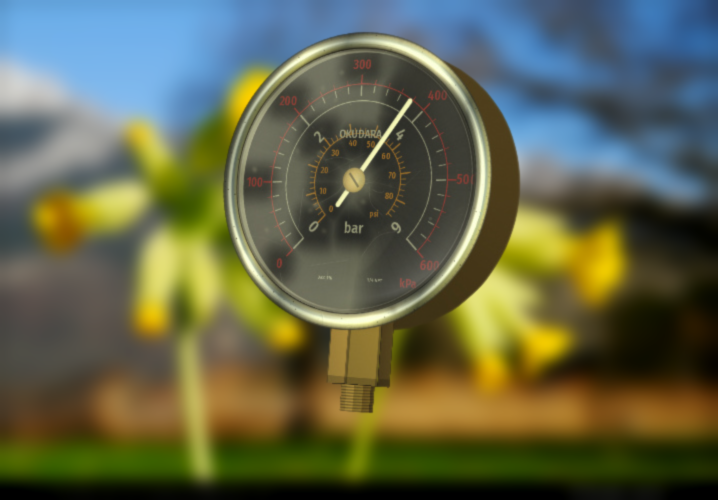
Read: 3.8bar
